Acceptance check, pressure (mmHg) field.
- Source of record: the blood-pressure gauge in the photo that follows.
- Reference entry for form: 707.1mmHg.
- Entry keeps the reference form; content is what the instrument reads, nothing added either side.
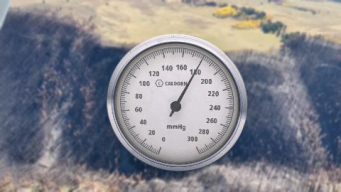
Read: 180mmHg
